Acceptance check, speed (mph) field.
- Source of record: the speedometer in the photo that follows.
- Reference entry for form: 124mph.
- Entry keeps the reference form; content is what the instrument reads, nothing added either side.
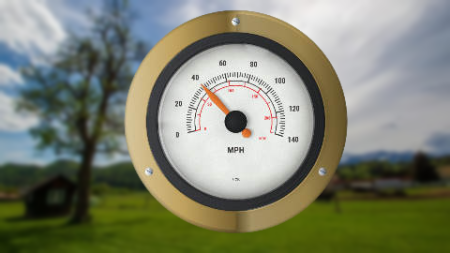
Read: 40mph
